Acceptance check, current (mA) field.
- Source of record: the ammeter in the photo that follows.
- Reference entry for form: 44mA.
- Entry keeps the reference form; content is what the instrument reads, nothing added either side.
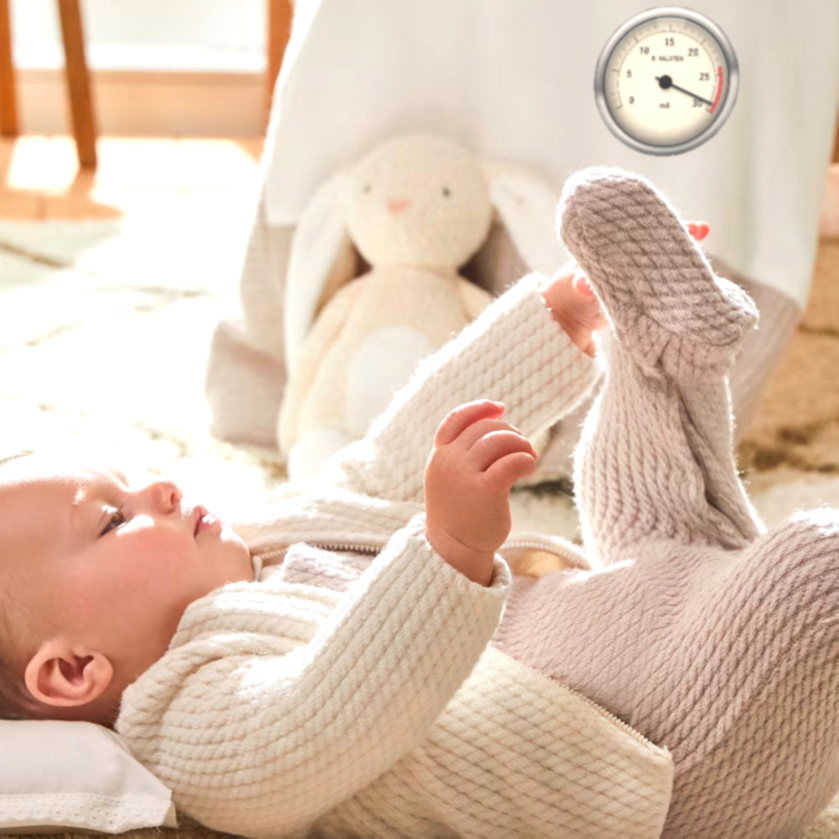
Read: 29mA
